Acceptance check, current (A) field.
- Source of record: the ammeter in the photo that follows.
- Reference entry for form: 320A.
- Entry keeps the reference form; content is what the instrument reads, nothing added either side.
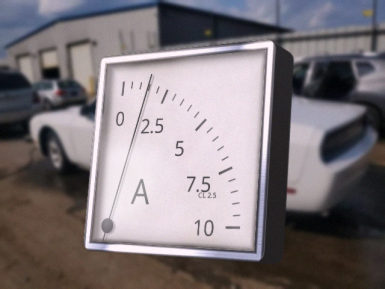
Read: 1.5A
